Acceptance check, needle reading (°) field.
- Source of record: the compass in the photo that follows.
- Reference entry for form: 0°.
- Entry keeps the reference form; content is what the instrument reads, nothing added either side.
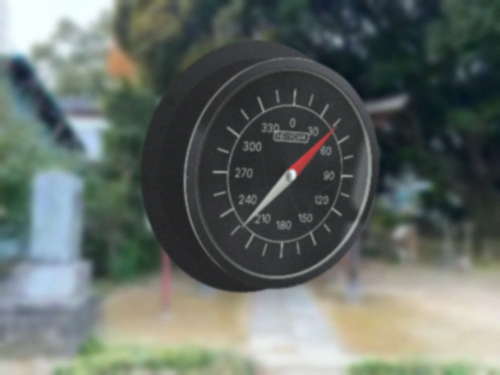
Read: 45°
